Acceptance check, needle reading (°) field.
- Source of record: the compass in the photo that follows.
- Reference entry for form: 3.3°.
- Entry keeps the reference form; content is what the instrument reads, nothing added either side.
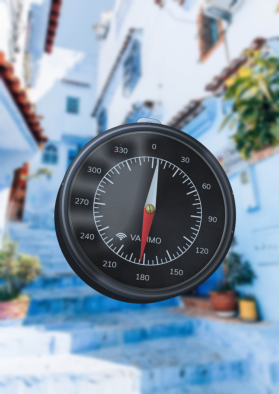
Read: 185°
